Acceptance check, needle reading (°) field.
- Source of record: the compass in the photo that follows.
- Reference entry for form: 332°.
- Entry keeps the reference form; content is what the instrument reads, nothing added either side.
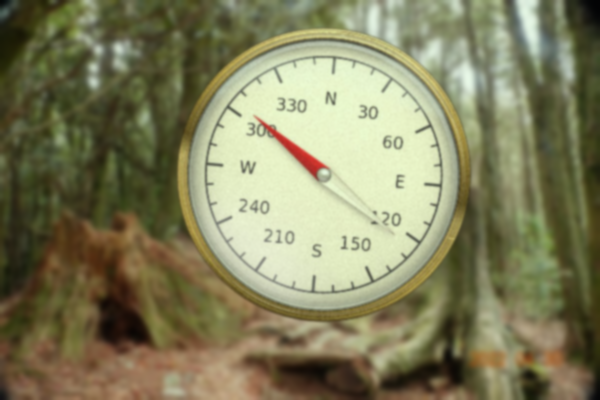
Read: 305°
